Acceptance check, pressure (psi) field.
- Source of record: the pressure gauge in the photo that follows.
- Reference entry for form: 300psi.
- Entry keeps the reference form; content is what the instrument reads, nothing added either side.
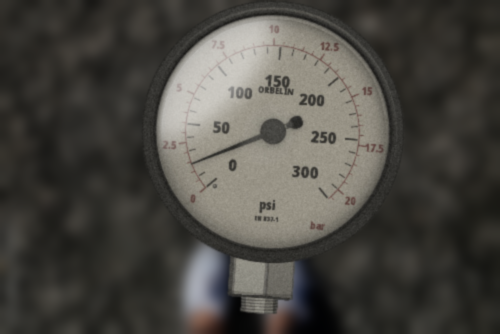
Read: 20psi
